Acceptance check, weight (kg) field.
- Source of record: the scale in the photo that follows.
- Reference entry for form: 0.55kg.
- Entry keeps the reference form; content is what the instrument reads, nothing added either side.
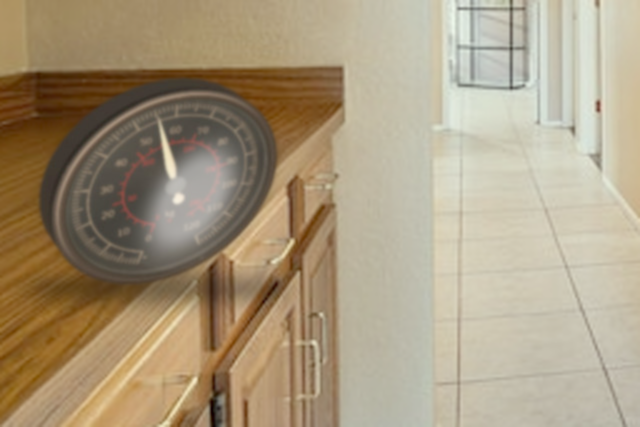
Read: 55kg
